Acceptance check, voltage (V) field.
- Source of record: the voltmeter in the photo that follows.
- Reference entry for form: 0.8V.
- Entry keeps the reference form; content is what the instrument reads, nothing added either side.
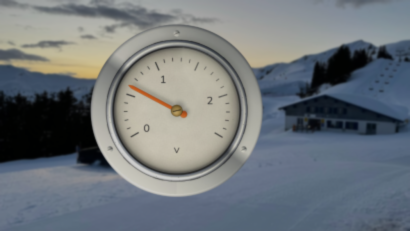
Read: 0.6V
